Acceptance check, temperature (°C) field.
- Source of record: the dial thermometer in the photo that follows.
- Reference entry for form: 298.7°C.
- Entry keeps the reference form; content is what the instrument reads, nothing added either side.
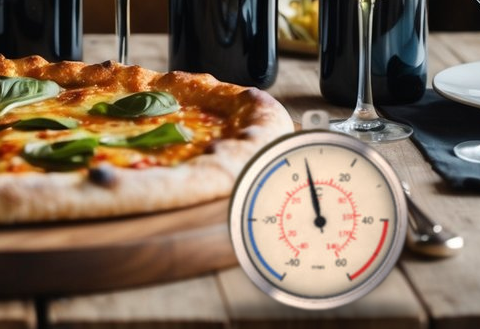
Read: 5°C
